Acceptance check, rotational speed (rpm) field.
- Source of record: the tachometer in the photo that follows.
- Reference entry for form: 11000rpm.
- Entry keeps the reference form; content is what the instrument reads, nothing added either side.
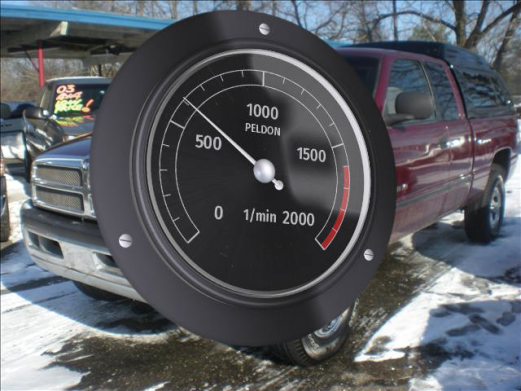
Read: 600rpm
